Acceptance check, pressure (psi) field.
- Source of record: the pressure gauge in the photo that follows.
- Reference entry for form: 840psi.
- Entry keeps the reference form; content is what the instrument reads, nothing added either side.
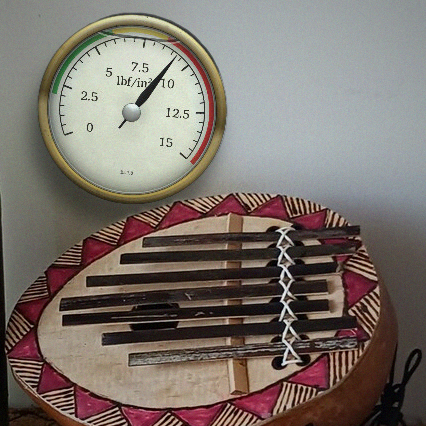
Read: 9.25psi
